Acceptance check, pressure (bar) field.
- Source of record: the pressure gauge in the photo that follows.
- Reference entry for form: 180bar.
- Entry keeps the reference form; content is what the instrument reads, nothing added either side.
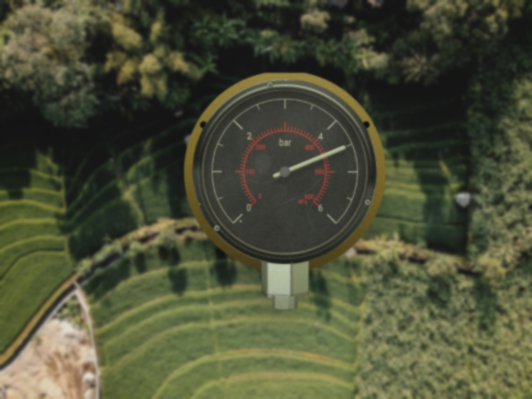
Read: 4.5bar
